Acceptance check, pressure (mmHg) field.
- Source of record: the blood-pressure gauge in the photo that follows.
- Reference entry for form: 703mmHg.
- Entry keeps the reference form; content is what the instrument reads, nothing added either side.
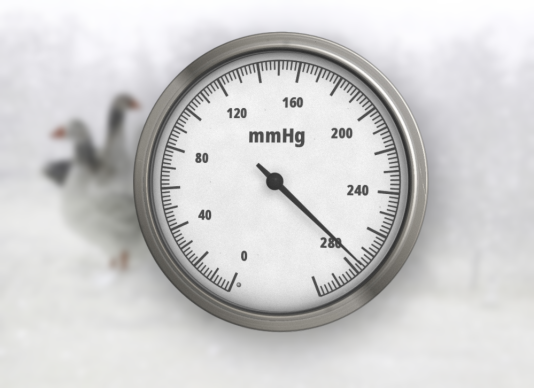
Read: 276mmHg
